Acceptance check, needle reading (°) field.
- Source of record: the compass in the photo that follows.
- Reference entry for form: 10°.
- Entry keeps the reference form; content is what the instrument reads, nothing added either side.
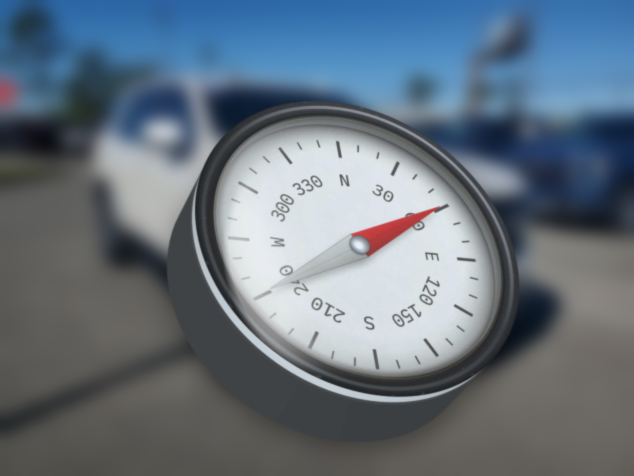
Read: 60°
